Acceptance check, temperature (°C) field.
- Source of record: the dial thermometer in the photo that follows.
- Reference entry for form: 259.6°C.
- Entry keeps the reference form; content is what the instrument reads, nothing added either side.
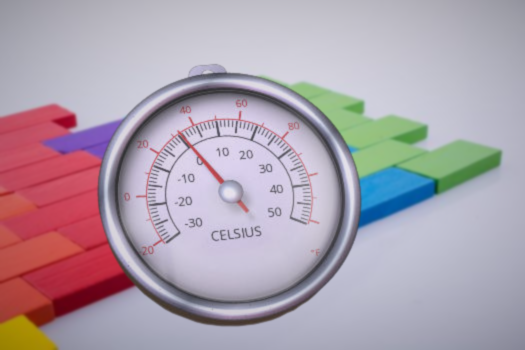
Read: 0°C
